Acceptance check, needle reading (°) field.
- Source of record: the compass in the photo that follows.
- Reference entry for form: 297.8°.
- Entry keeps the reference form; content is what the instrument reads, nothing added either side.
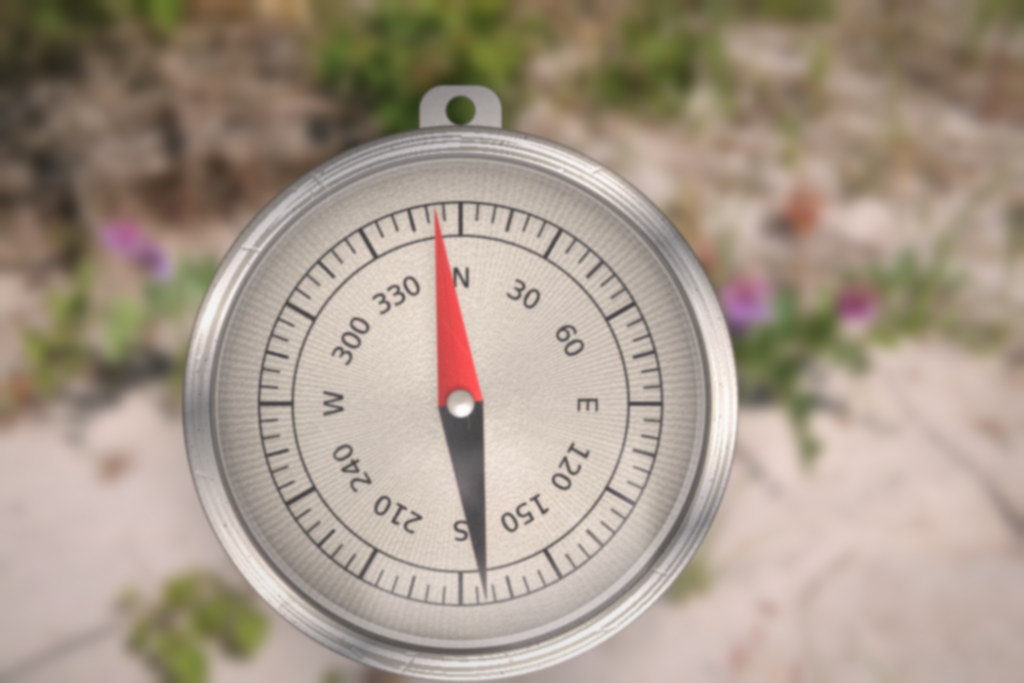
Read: 352.5°
